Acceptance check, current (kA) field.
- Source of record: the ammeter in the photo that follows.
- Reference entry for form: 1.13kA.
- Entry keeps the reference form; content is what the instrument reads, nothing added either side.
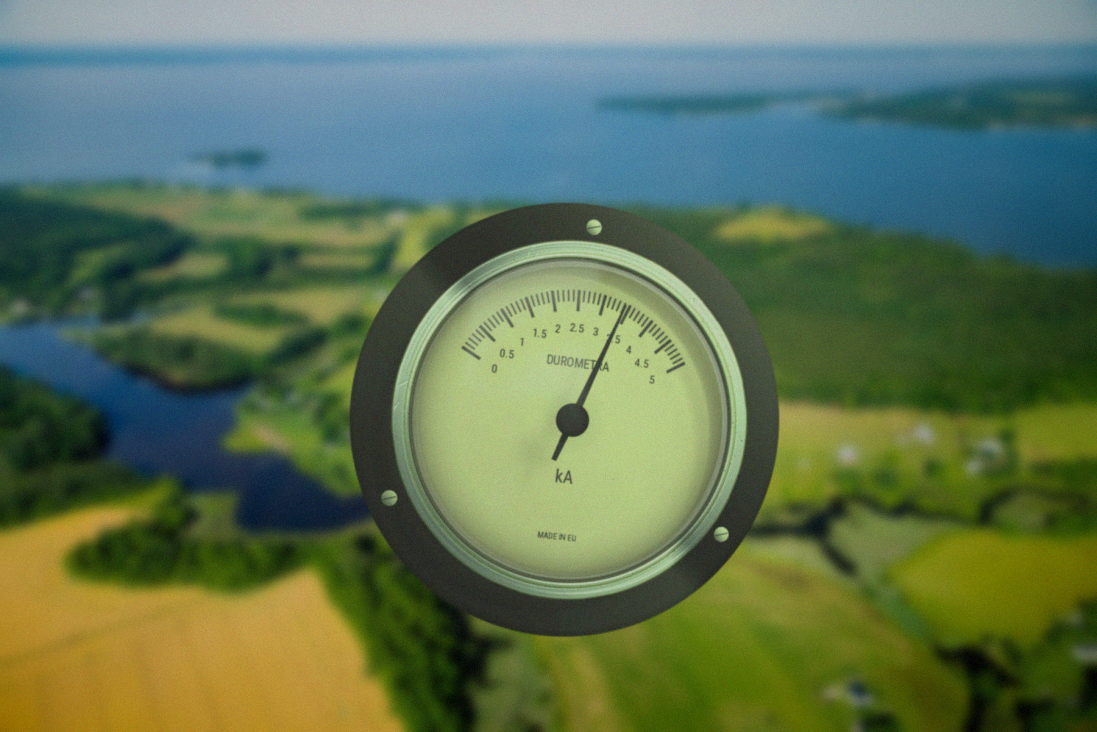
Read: 3.4kA
